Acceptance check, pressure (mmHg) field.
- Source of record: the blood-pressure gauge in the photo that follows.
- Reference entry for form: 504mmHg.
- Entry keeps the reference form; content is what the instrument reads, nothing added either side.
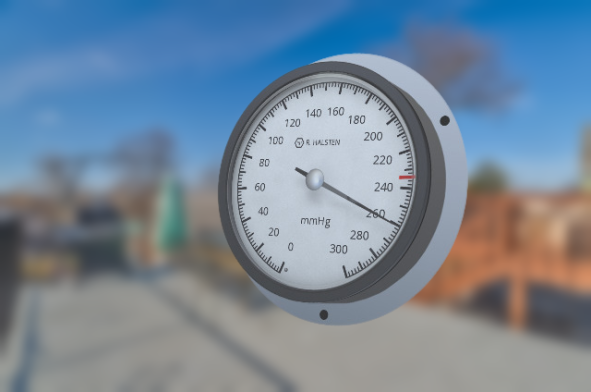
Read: 260mmHg
